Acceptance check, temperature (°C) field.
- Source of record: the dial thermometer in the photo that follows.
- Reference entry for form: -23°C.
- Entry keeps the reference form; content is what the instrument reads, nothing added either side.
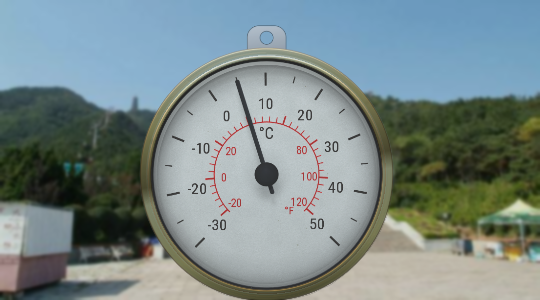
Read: 5°C
